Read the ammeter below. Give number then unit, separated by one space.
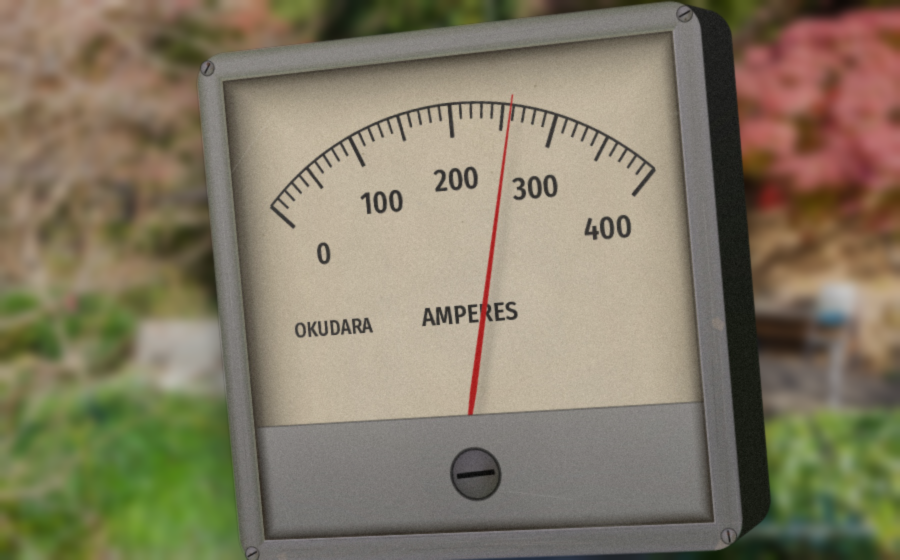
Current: 260 A
